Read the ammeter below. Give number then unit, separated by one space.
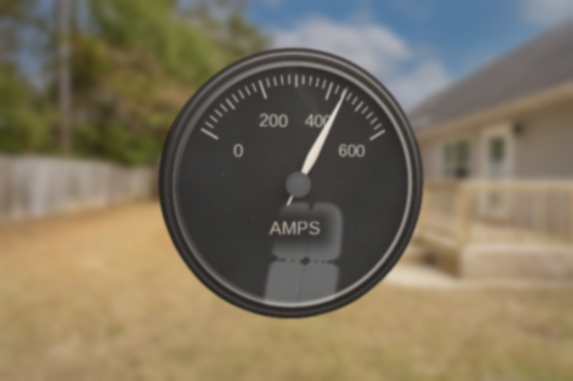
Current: 440 A
